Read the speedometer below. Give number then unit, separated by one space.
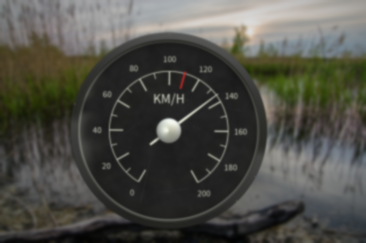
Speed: 135 km/h
